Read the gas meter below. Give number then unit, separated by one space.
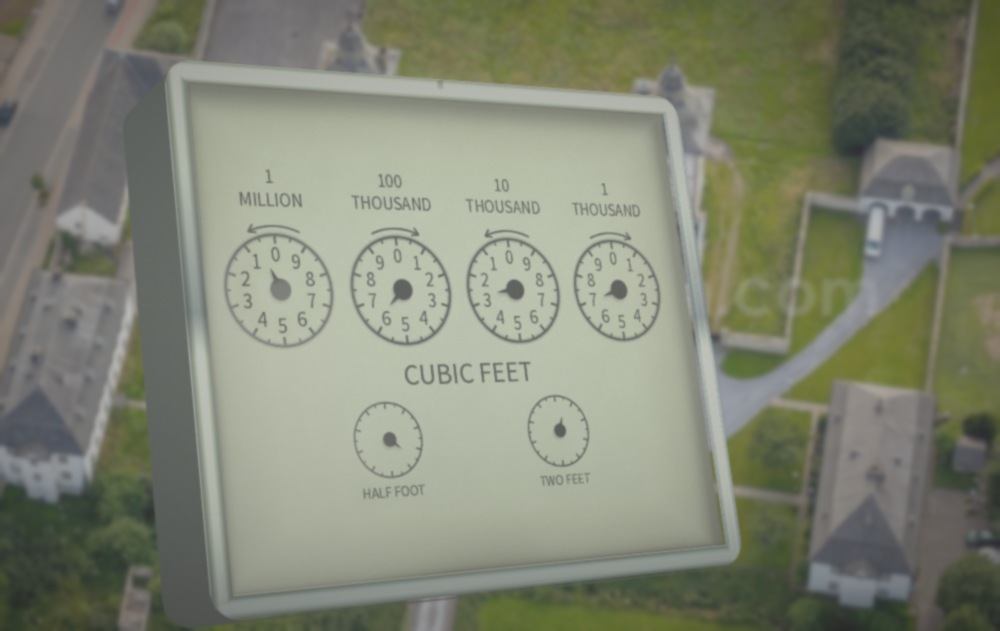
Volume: 62700 ft³
